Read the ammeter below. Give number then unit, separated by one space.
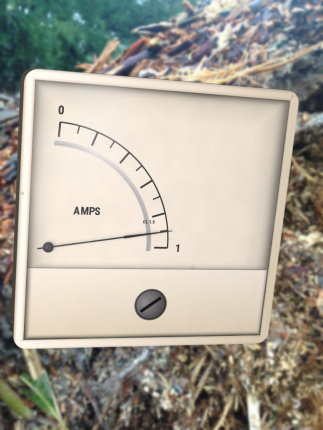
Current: 0.9 A
